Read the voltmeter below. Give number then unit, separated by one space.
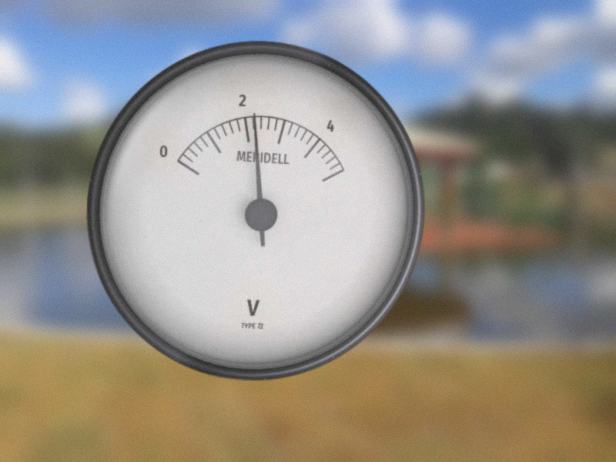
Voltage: 2.2 V
